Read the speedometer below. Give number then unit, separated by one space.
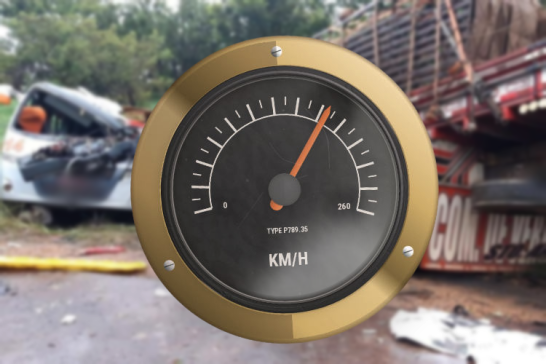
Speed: 165 km/h
